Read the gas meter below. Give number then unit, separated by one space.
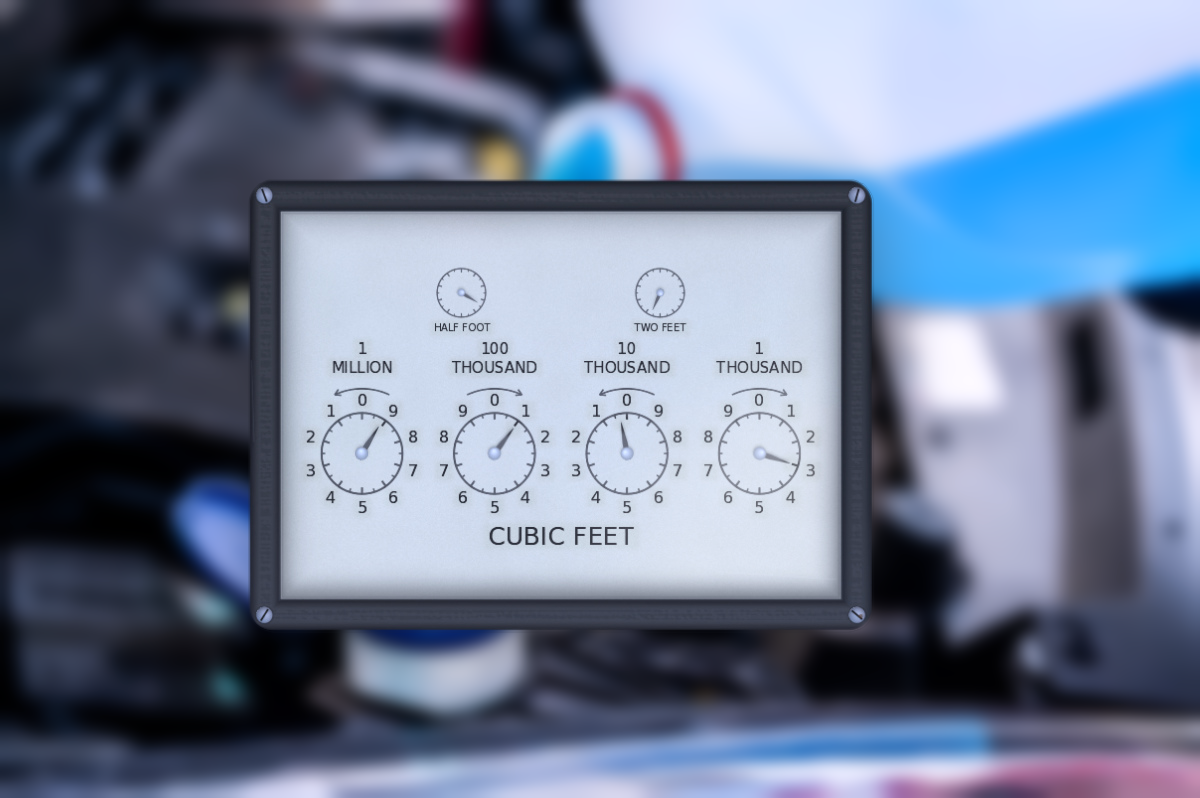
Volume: 910300 ft³
